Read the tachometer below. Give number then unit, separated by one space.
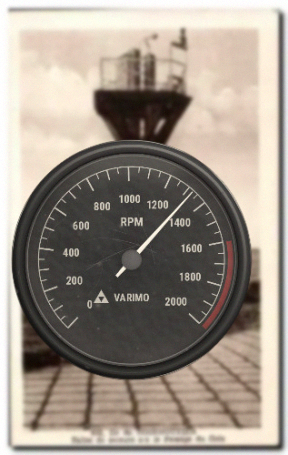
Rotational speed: 1325 rpm
